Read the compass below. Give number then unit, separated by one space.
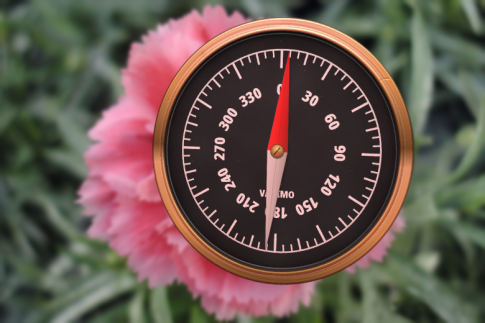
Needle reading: 5 °
